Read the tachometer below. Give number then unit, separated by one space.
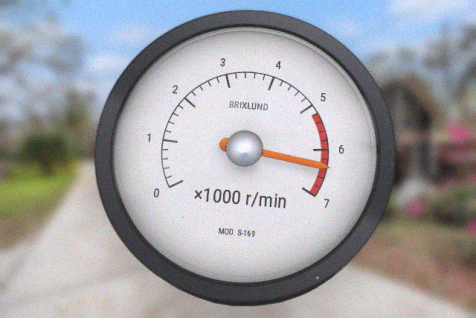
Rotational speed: 6400 rpm
